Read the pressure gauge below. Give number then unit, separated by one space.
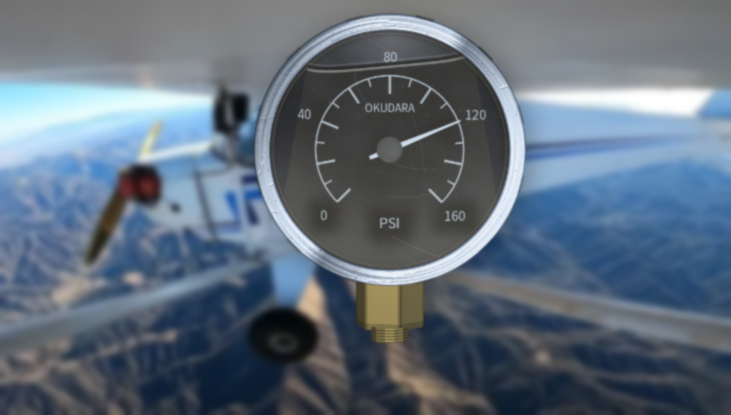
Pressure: 120 psi
